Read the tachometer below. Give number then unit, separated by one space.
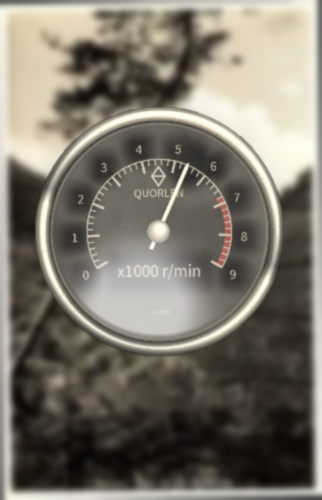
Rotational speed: 5400 rpm
